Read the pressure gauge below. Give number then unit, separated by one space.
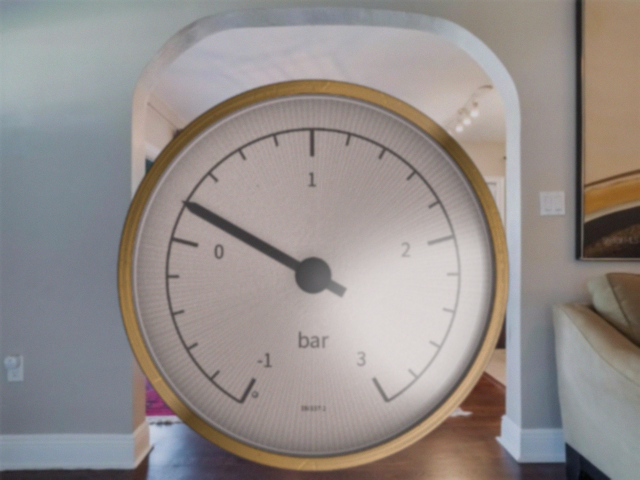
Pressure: 0.2 bar
